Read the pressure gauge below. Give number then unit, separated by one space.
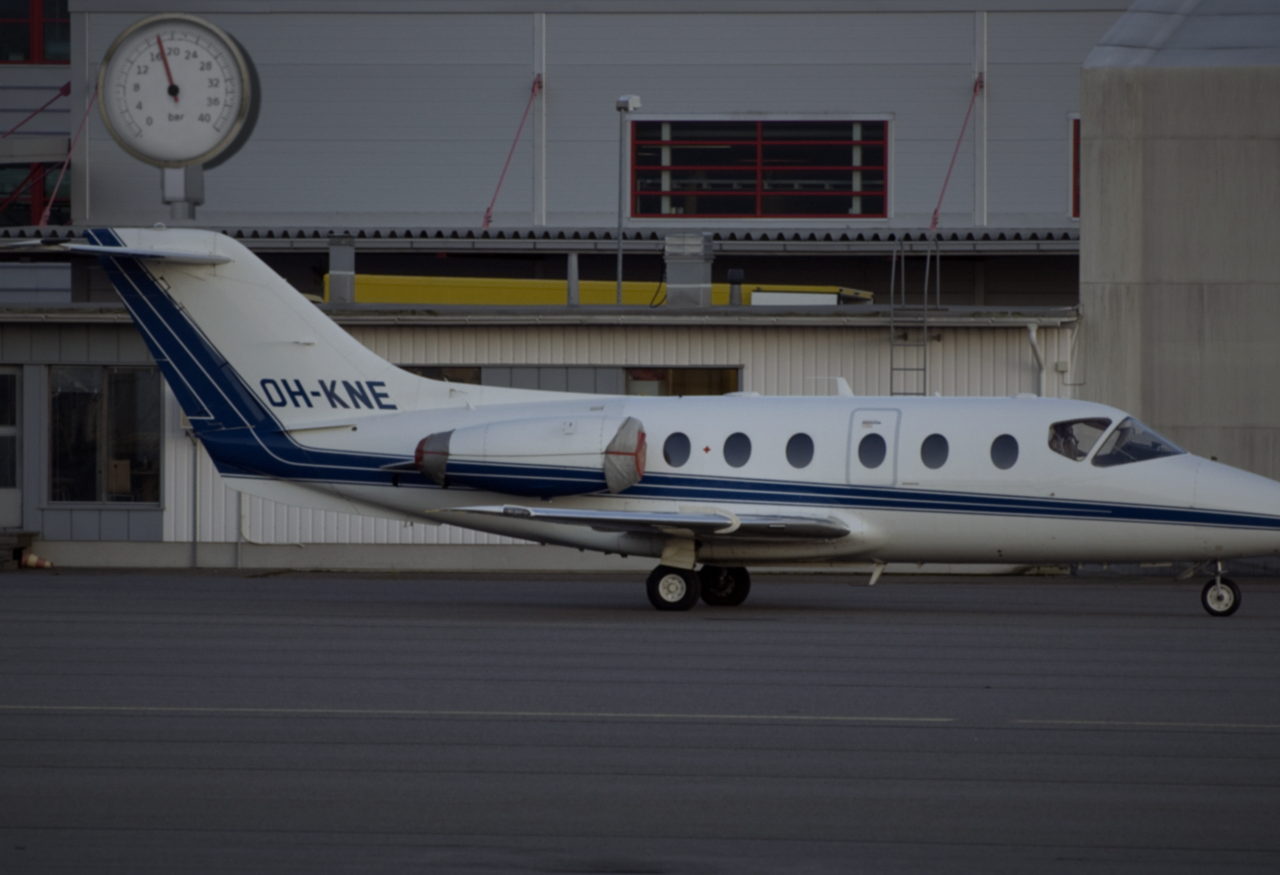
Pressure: 18 bar
